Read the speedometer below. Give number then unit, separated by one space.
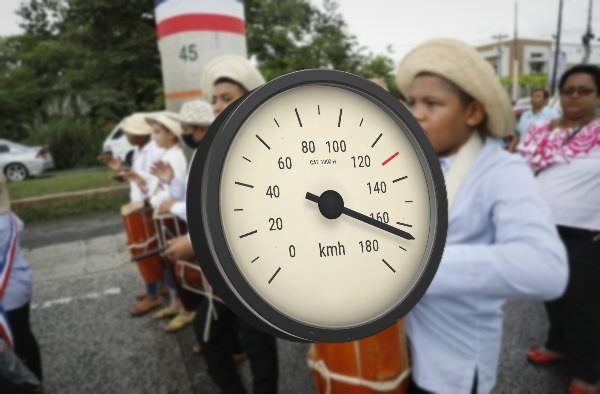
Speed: 165 km/h
